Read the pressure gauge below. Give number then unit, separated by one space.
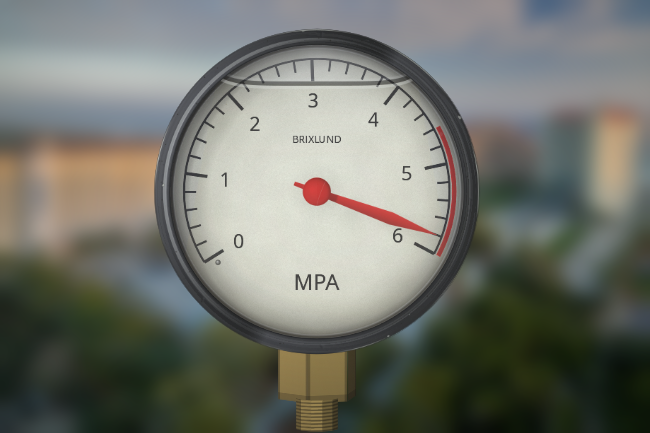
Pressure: 5.8 MPa
